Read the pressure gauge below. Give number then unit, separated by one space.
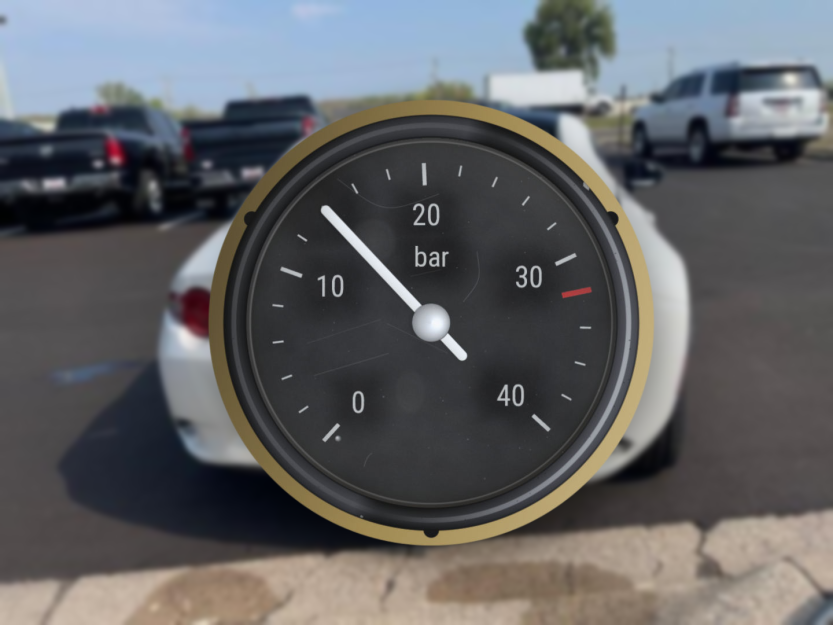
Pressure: 14 bar
